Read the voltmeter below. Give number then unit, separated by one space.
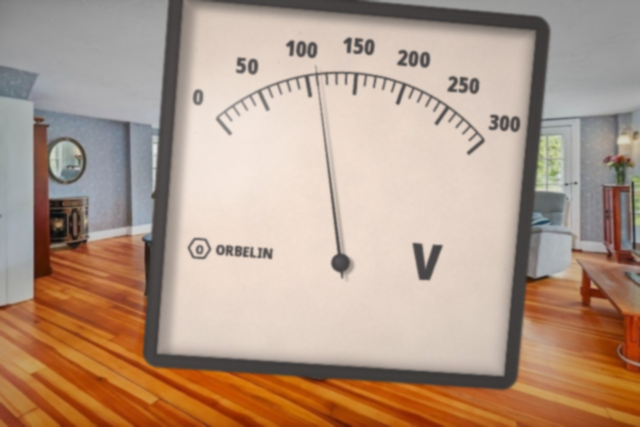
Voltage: 110 V
